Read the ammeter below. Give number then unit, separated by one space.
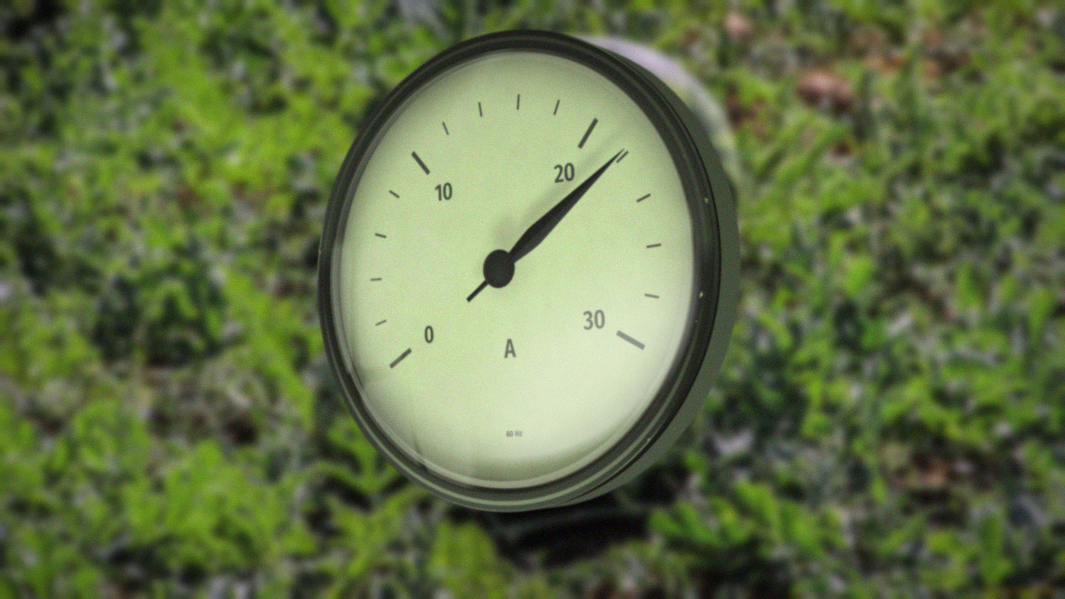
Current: 22 A
